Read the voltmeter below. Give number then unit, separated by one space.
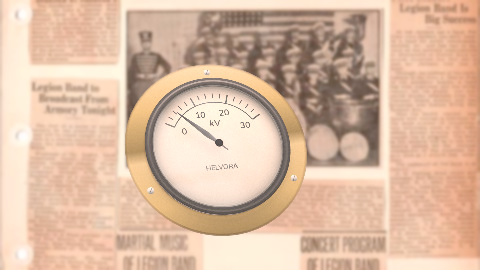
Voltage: 4 kV
